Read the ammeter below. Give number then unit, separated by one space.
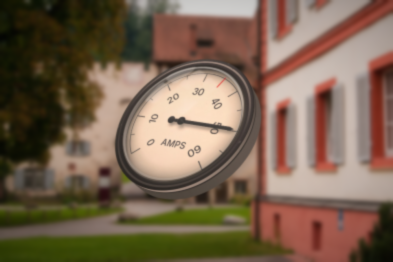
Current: 50 A
